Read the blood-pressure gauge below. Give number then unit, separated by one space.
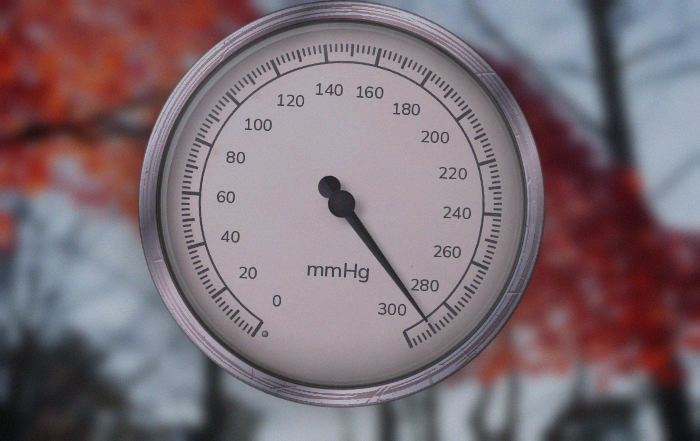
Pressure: 290 mmHg
